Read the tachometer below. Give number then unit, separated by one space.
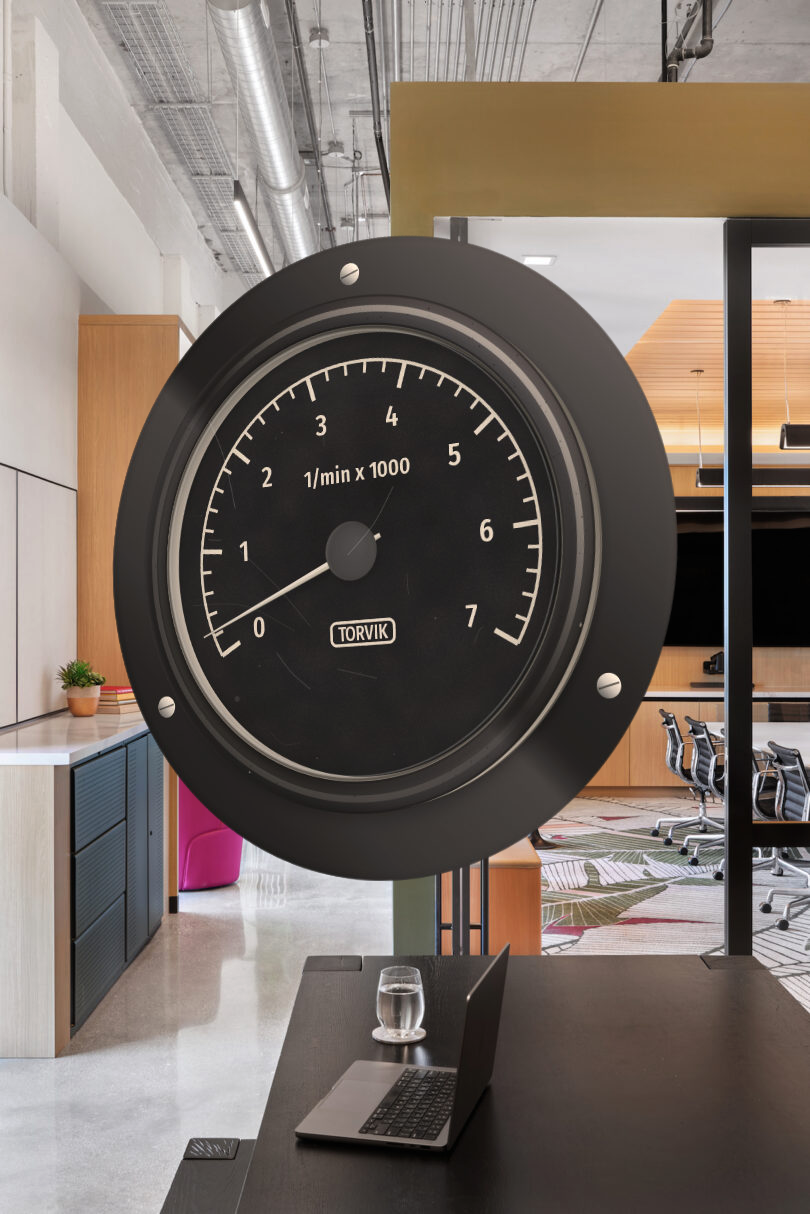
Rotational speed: 200 rpm
